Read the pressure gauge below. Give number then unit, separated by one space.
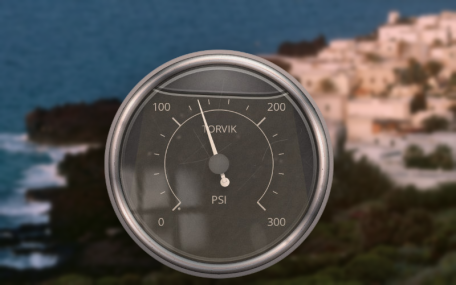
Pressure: 130 psi
